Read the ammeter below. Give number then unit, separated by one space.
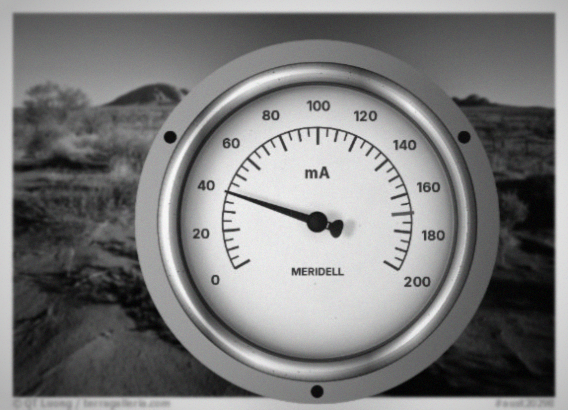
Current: 40 mA
